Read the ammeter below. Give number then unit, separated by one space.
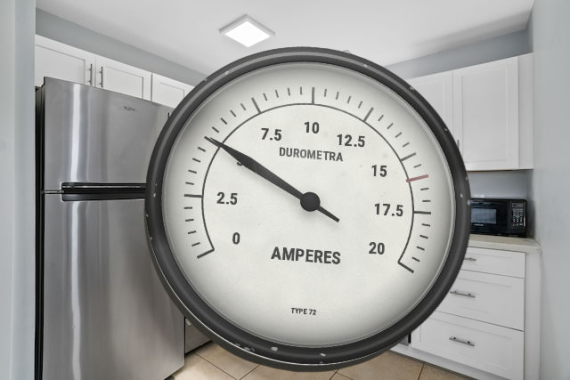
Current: 5 A
